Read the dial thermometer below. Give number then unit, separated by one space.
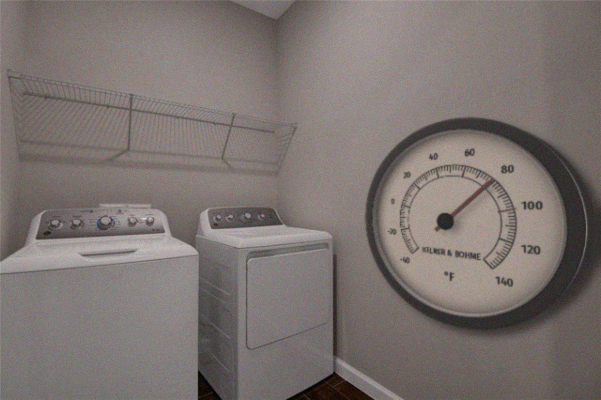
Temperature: 80 °F
